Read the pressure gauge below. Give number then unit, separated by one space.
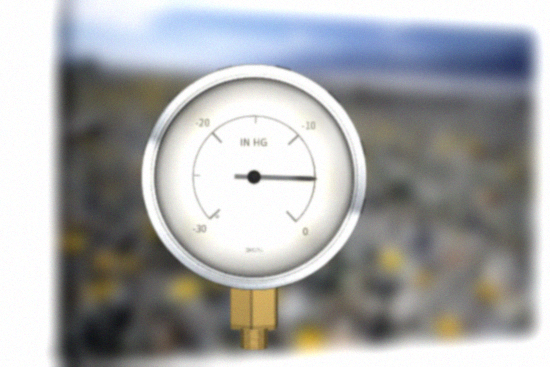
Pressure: -5 inHg
